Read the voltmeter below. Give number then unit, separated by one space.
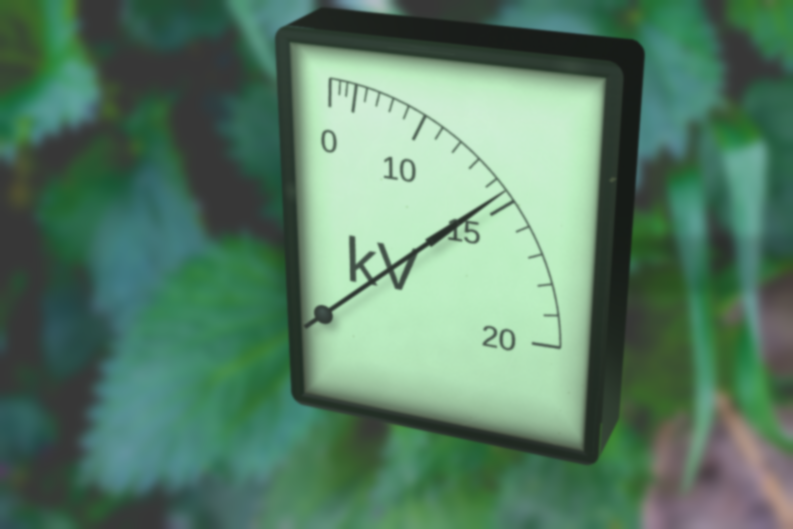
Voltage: 14.5 kV
